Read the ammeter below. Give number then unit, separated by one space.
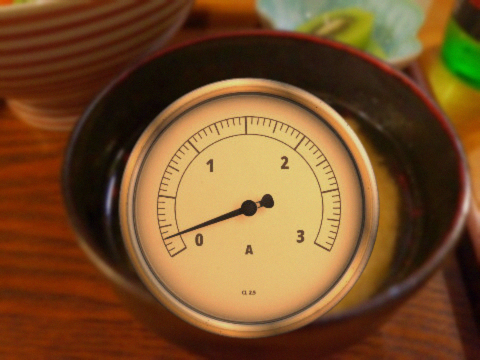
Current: 0.15 A
